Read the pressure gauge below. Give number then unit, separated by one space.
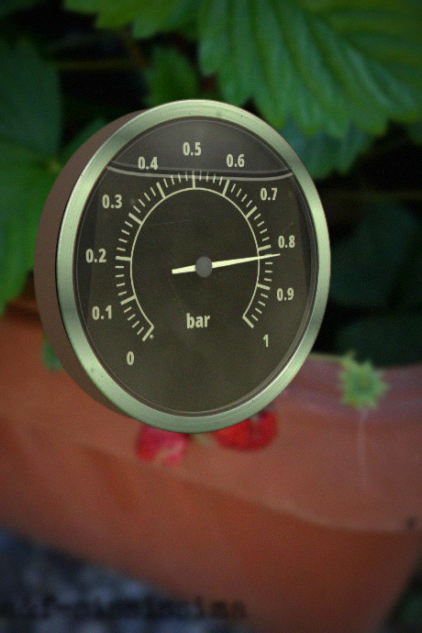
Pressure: 0.82 bar
